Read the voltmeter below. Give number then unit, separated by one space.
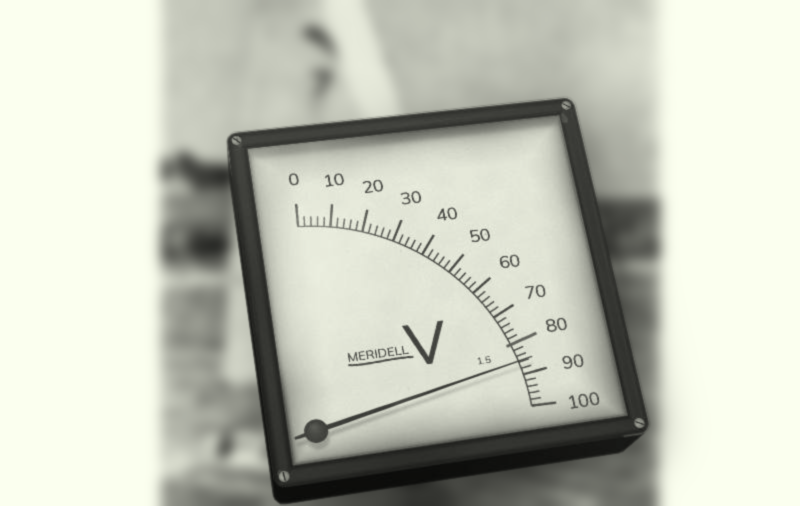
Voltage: 86 V
